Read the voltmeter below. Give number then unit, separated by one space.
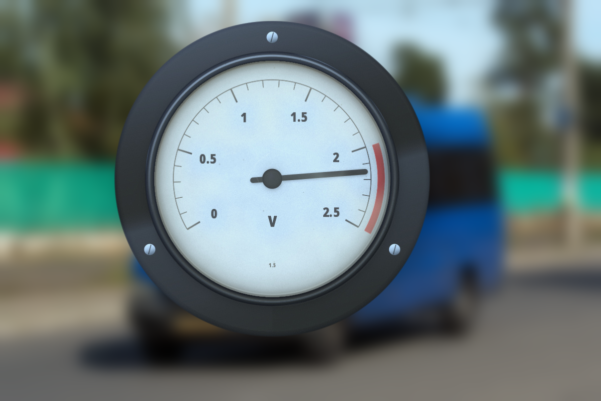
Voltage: 2.15 V
